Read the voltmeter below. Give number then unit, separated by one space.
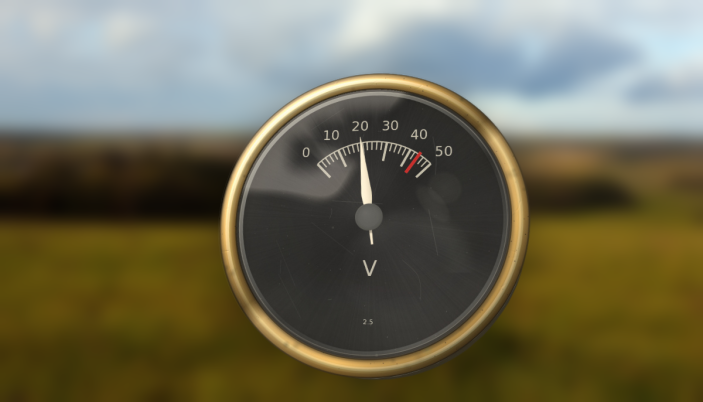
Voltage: 20 V
